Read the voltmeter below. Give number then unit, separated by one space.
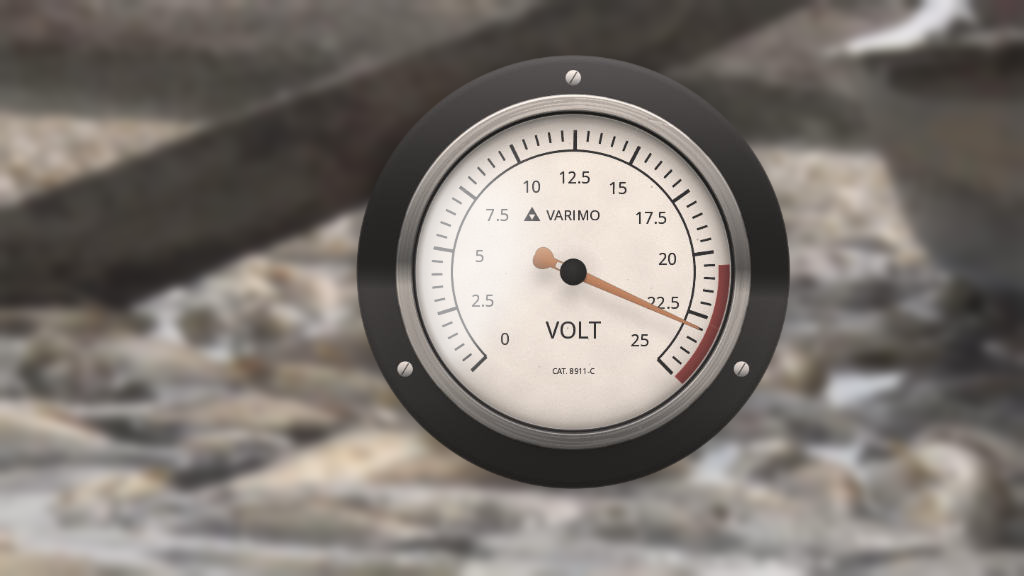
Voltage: 23 V
